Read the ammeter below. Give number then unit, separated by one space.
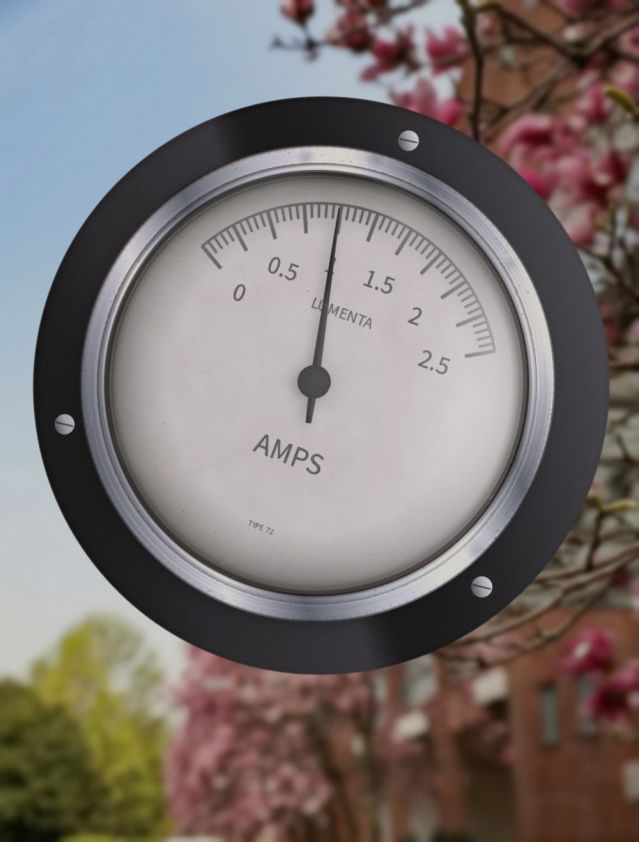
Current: 1 A
